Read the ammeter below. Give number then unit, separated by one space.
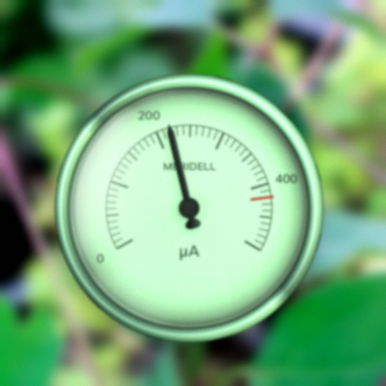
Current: 220 µA
